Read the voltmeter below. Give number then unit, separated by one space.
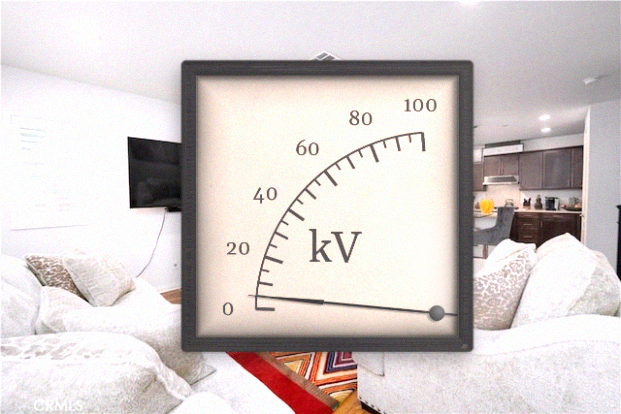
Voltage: 5 kV
